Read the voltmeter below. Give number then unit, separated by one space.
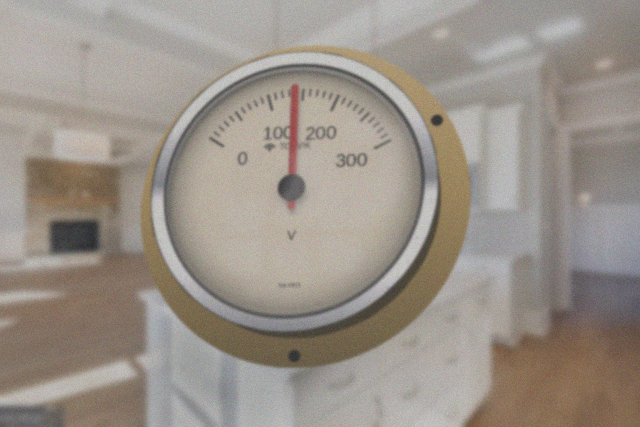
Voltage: 140 V
